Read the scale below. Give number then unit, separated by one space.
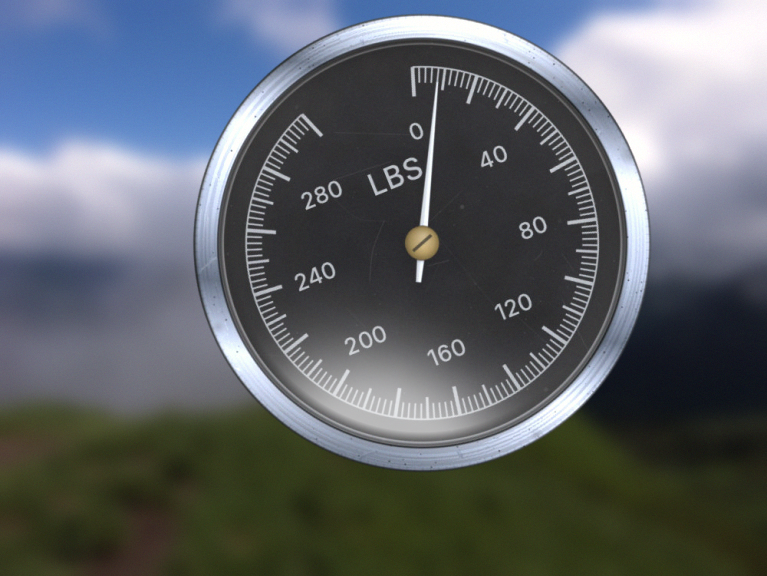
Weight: 8 lb
